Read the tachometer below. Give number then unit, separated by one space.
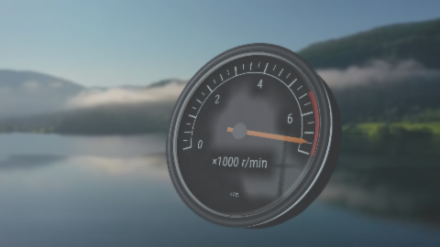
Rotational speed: 6750 rpm
